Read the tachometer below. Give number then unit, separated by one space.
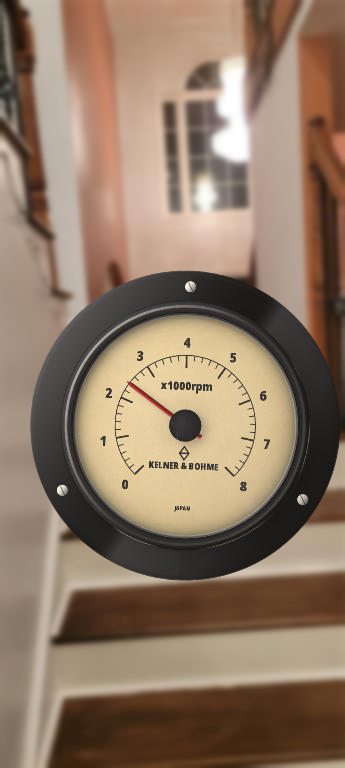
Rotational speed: 2400 rpm
